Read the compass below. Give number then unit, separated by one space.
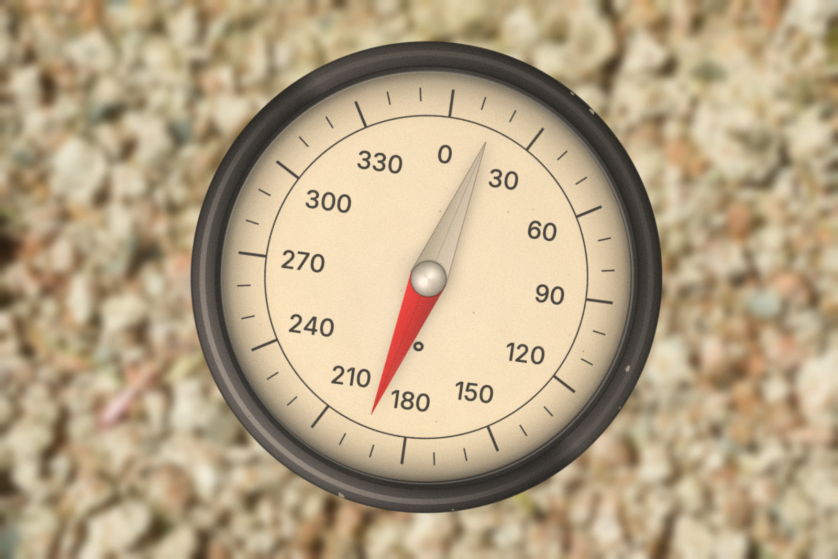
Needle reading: 195 °
